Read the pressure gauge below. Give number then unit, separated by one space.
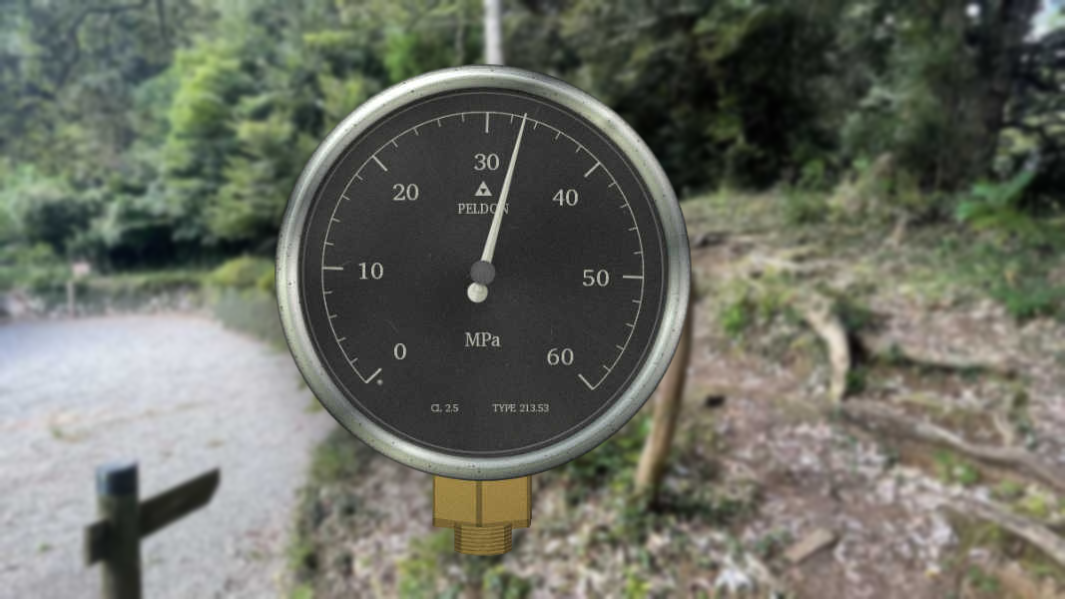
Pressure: 33 MPa
